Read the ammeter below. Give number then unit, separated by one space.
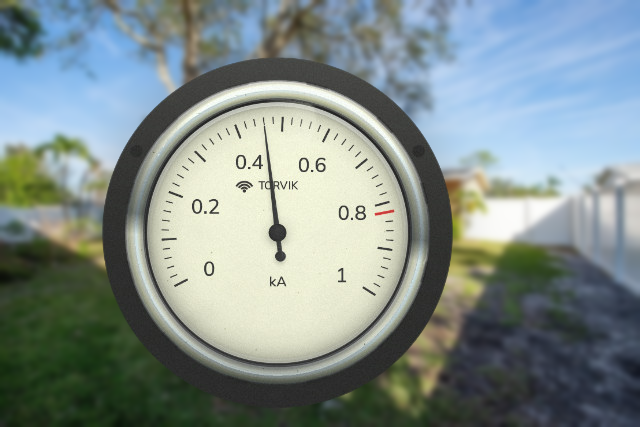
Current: 0.46 kA
